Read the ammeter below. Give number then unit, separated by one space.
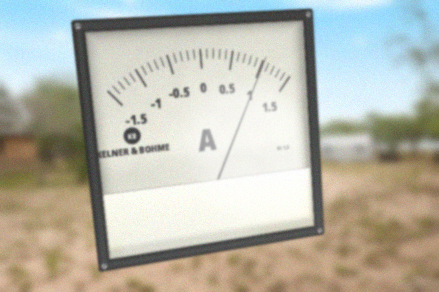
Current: 1 A
